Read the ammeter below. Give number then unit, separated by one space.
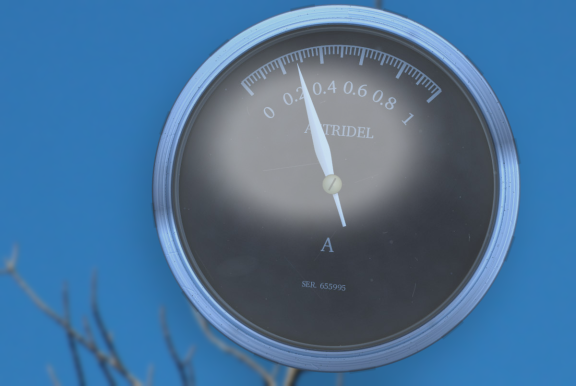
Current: 0.28 A
